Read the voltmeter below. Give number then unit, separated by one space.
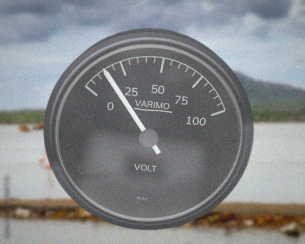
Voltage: 15 V
